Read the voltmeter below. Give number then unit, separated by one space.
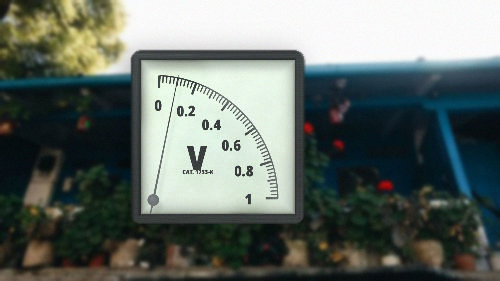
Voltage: 0.1 V
